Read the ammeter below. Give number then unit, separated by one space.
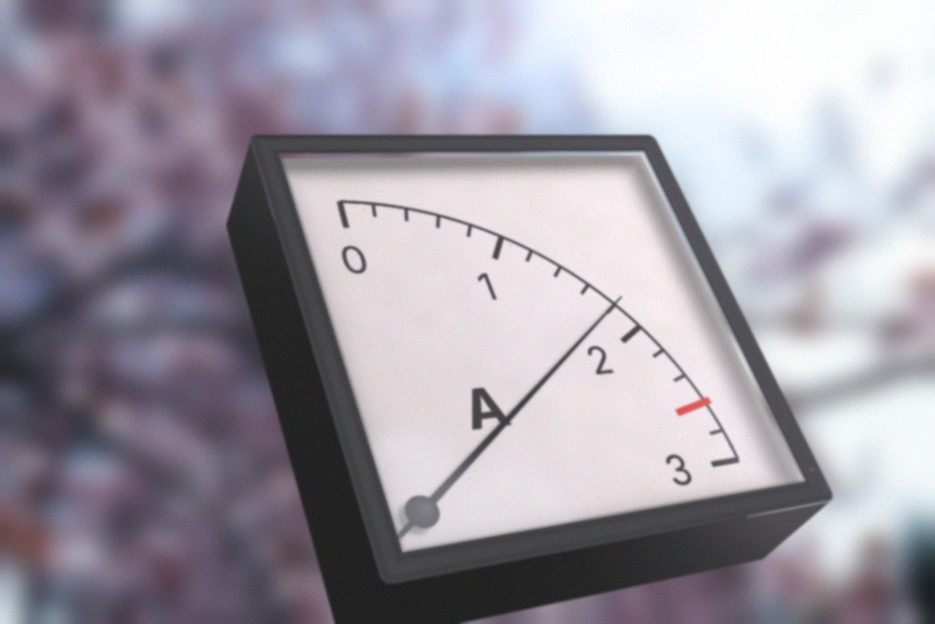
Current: 1.8 A
